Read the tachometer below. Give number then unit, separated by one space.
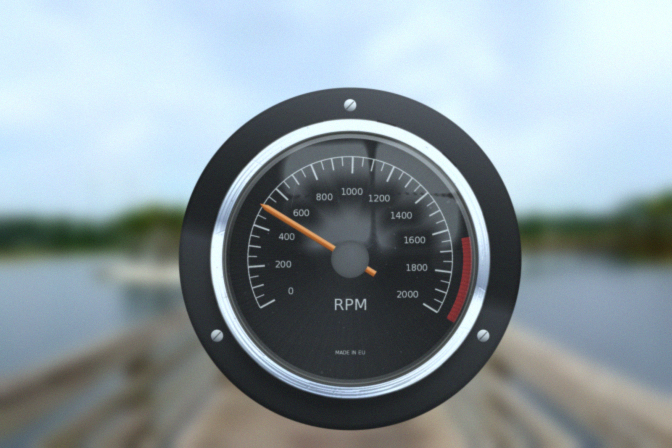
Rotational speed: 500 rpm
